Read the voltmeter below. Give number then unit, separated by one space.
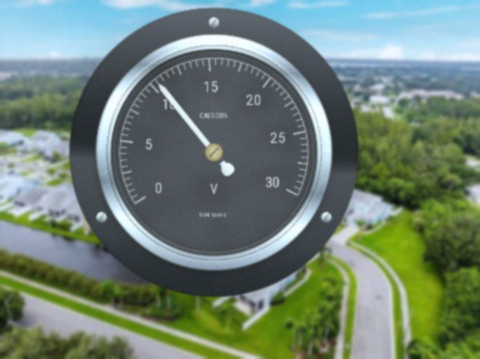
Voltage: 10.5 V
